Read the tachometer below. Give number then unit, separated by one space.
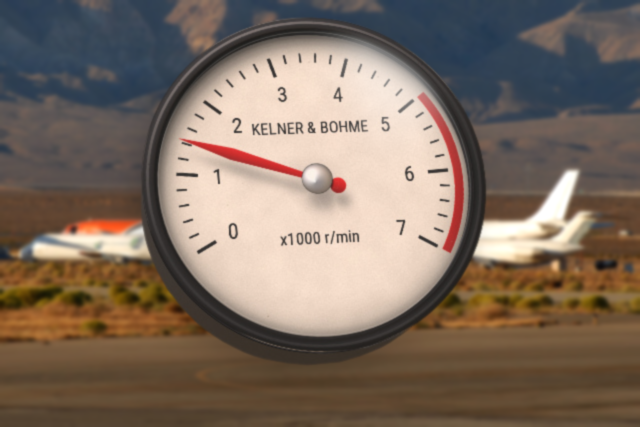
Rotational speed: 1400 rpm
